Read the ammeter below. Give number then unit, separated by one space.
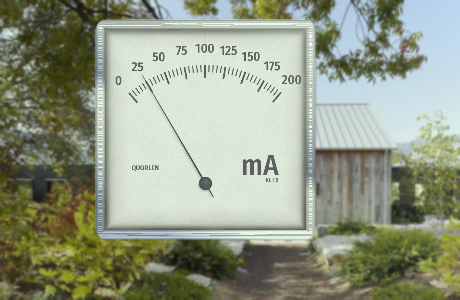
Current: 25 mA
